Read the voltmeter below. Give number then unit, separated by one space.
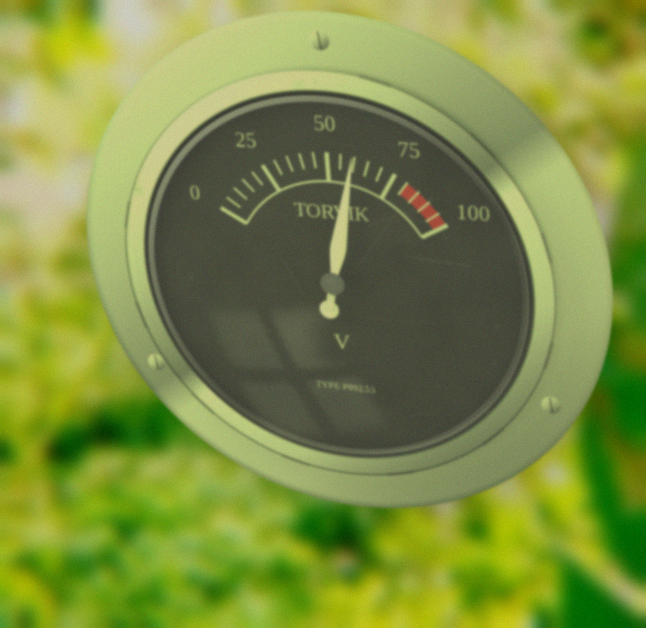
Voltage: 60 V
